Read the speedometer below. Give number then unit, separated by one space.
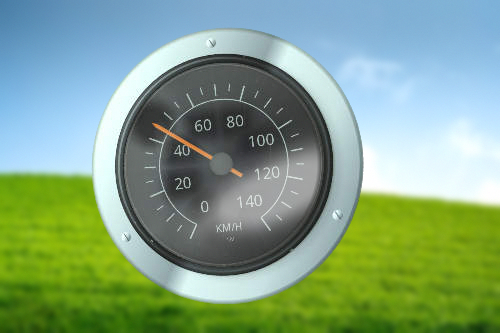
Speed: 45 km/h
